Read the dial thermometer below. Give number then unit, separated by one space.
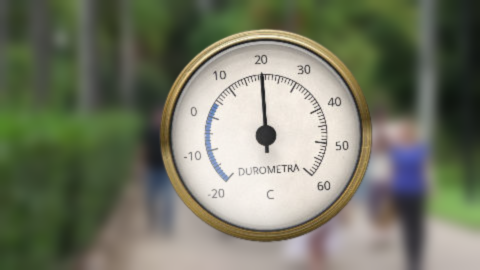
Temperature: 20 °C
